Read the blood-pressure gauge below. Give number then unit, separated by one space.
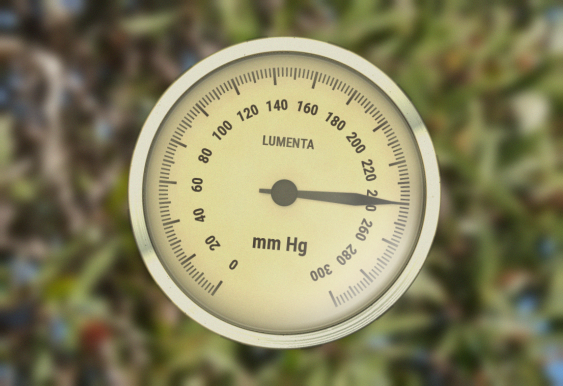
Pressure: 240 mmHg
